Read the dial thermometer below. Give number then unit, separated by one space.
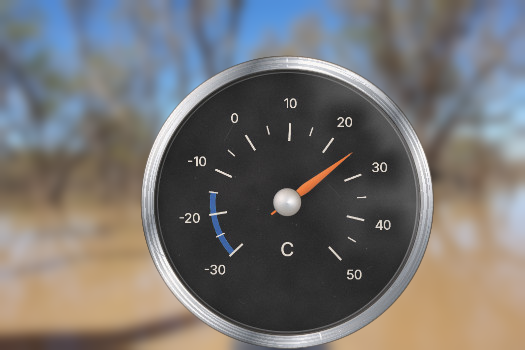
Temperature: 25 °C
